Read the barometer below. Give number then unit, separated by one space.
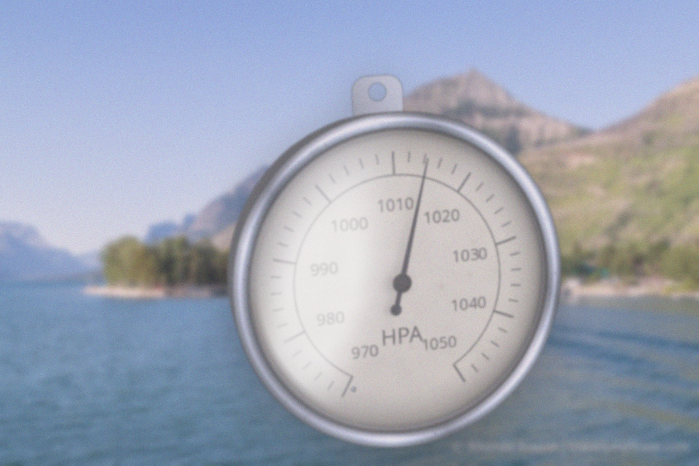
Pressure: 1014 hPa
